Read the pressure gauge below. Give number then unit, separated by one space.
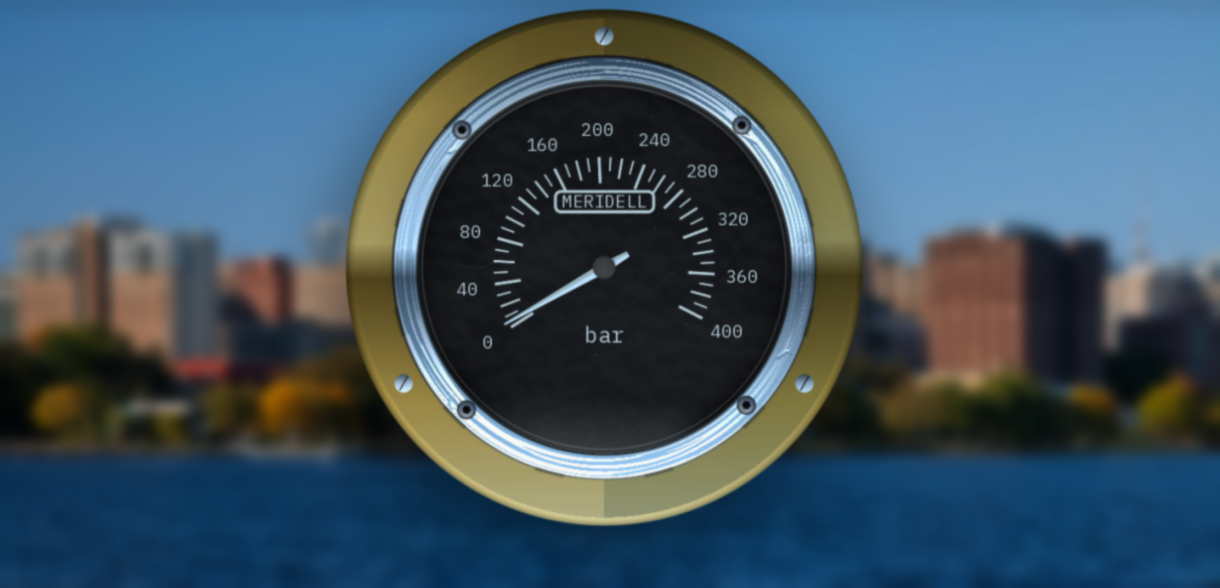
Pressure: 5 bar
